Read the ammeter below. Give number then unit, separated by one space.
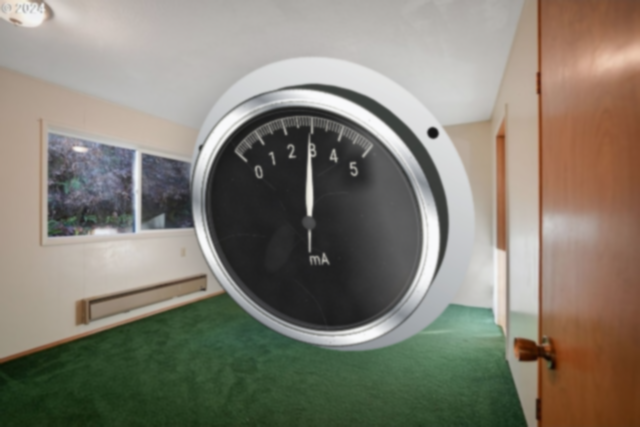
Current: 3 mA
